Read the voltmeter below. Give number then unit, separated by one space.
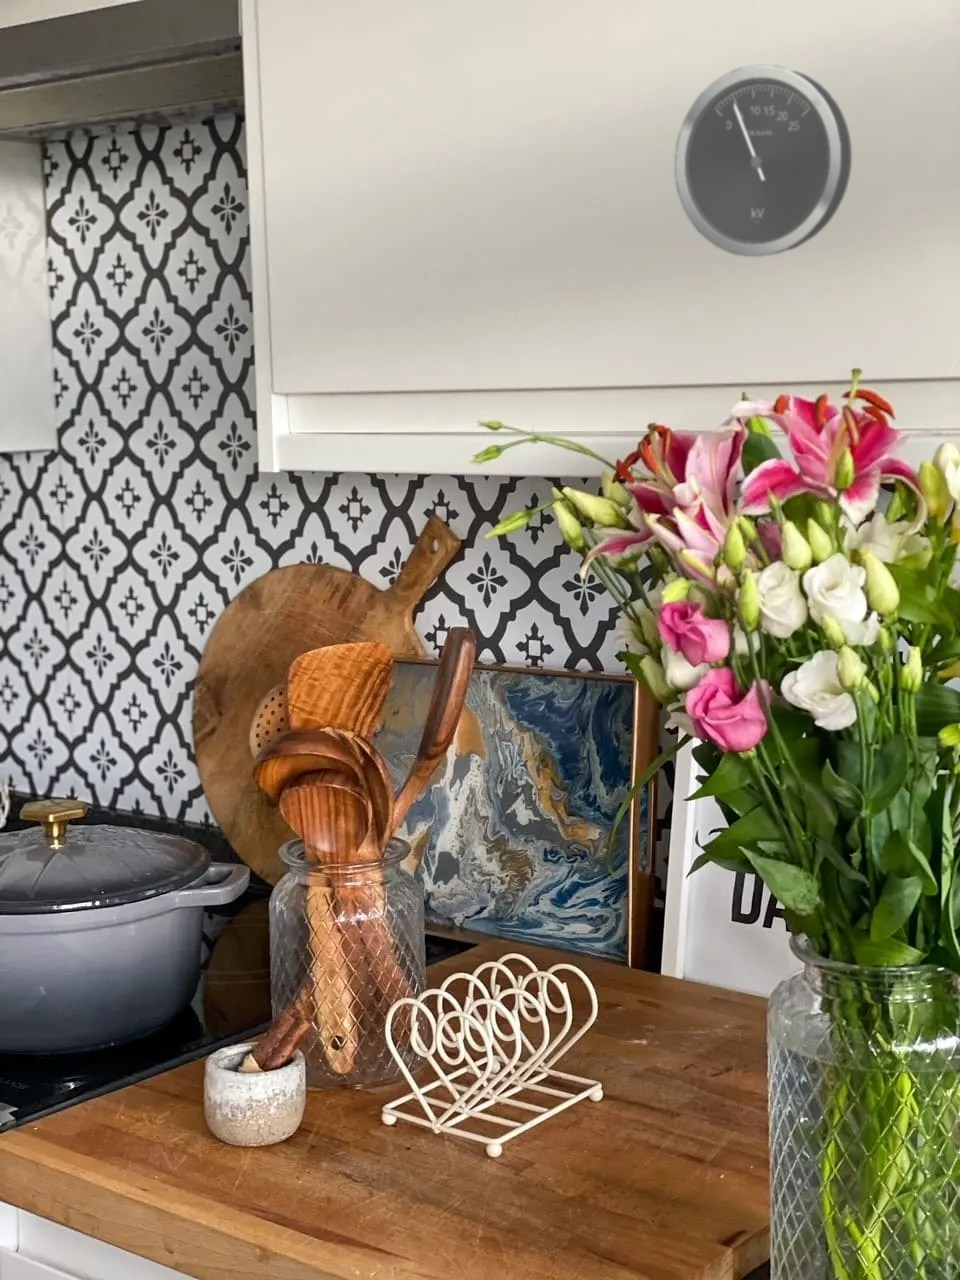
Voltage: 5 kV
